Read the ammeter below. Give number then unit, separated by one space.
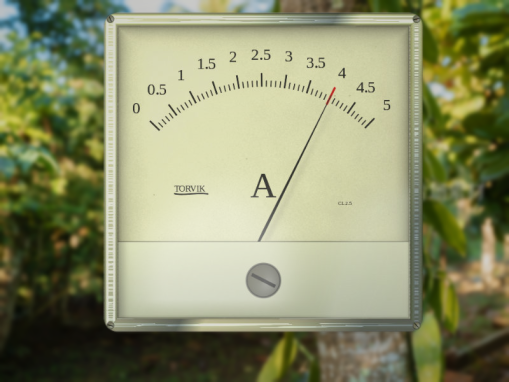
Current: 4 A
